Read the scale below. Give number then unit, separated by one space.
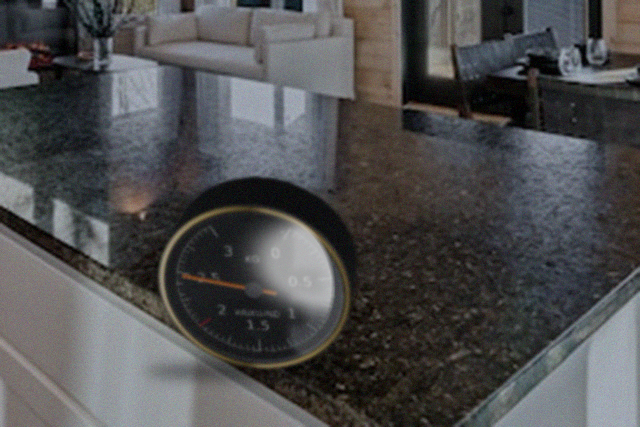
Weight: 2.5 kg
